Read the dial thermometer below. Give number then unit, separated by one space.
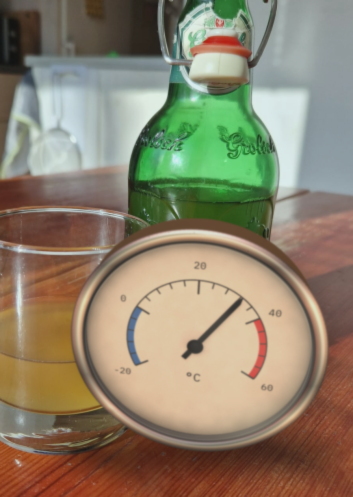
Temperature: 32 °C
